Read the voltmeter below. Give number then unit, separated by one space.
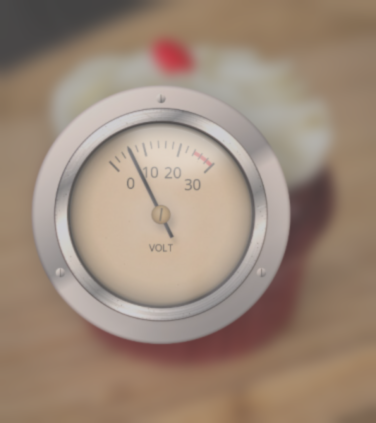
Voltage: 6 V
